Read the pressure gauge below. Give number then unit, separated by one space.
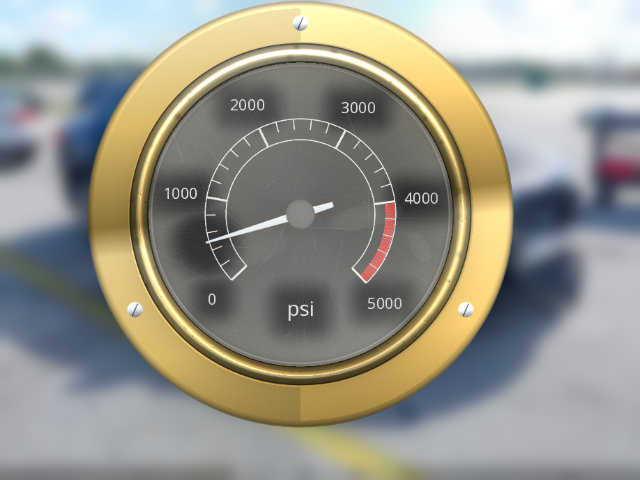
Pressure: 500 psi
